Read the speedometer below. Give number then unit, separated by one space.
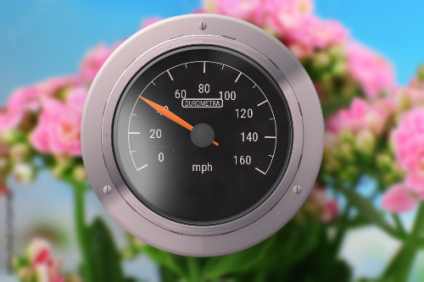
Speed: 40 mph
